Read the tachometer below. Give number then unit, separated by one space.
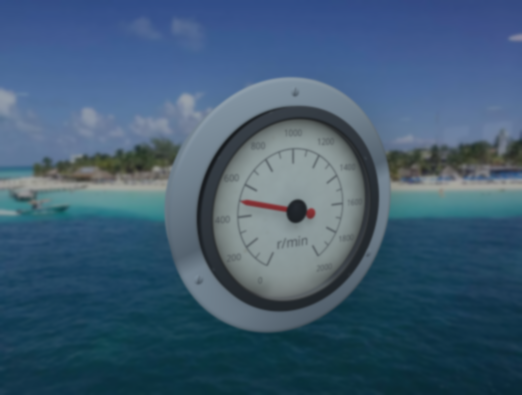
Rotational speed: 500 rpm
